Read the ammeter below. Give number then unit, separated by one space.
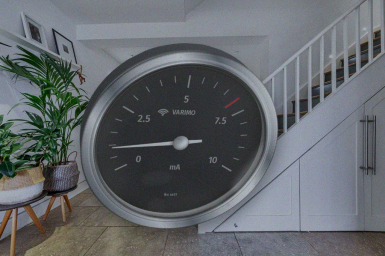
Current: 1 mA
